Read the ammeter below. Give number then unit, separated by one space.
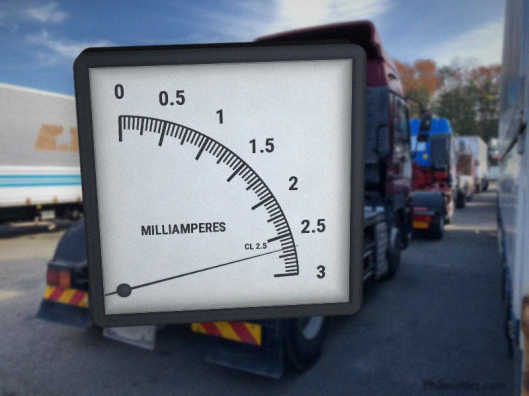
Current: 2.65 mA
